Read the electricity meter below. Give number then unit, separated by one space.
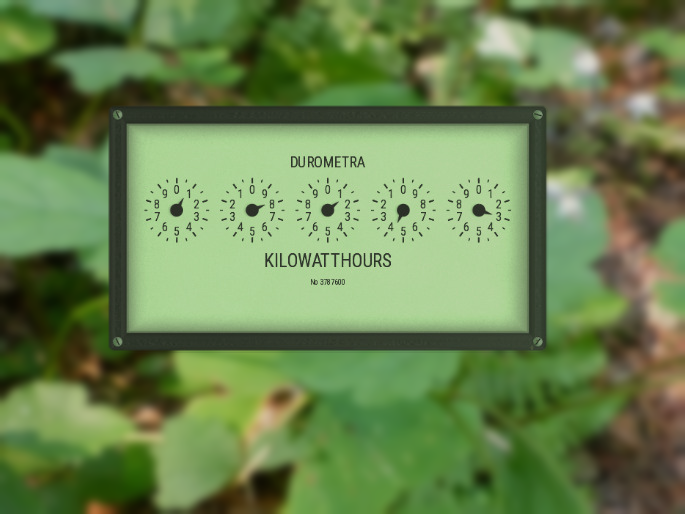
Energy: 8143 kWh
